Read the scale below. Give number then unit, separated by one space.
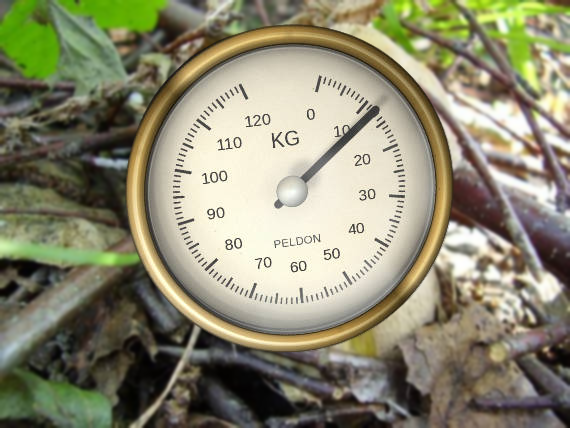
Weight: 12 kg
